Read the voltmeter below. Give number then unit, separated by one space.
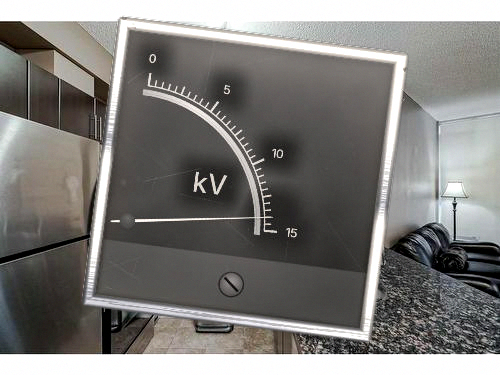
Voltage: 14 kV
